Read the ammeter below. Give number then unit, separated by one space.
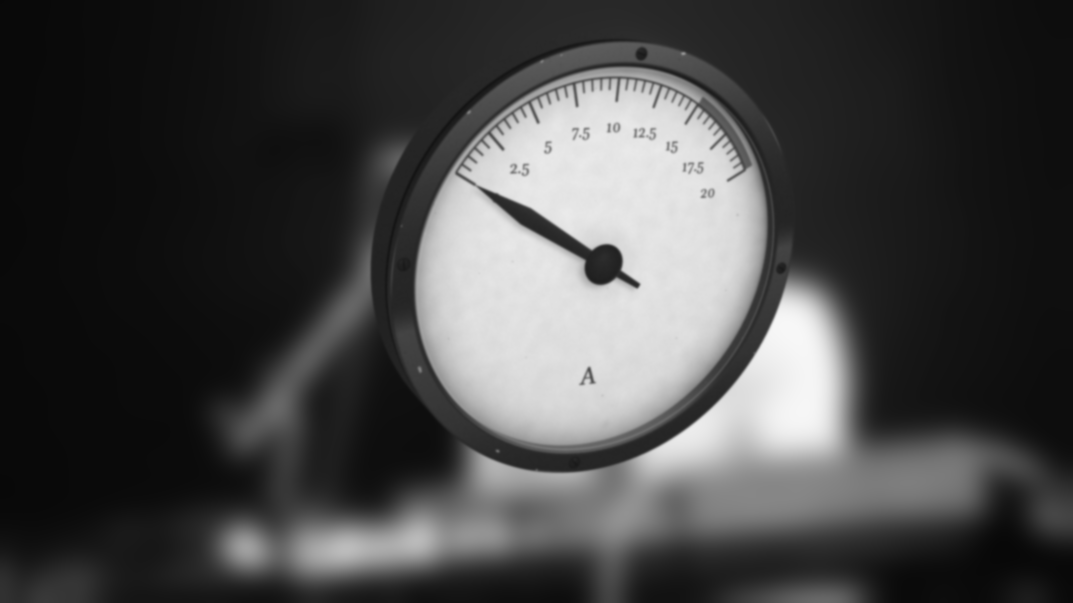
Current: 0 A
